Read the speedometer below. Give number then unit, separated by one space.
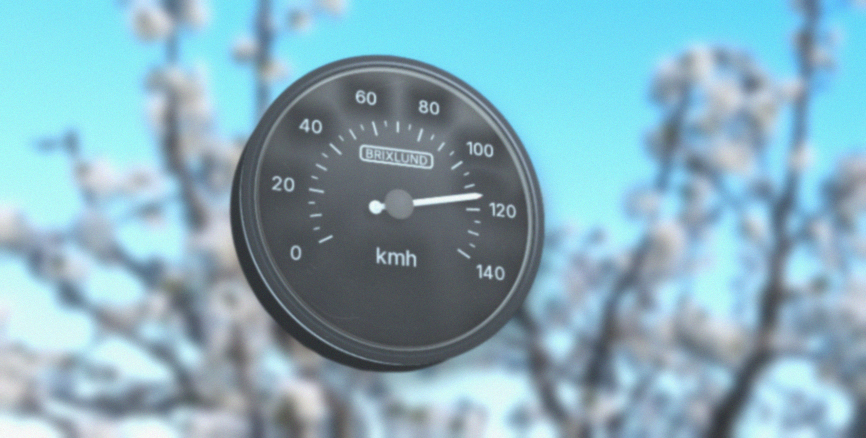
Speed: 115 km/h
